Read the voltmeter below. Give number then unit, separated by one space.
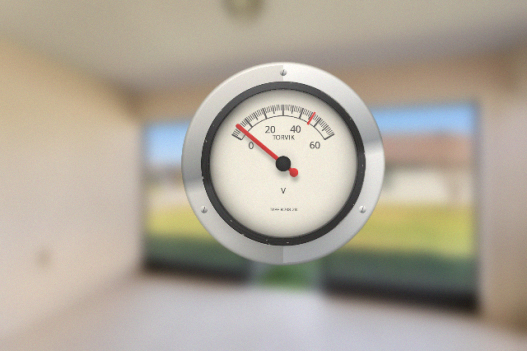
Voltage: 5 V
